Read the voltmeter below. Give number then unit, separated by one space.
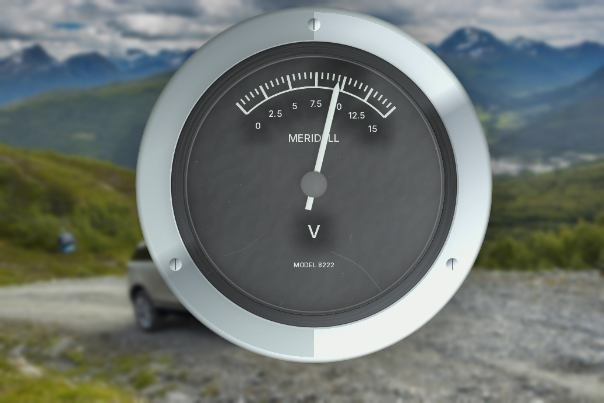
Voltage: 9.5 V
